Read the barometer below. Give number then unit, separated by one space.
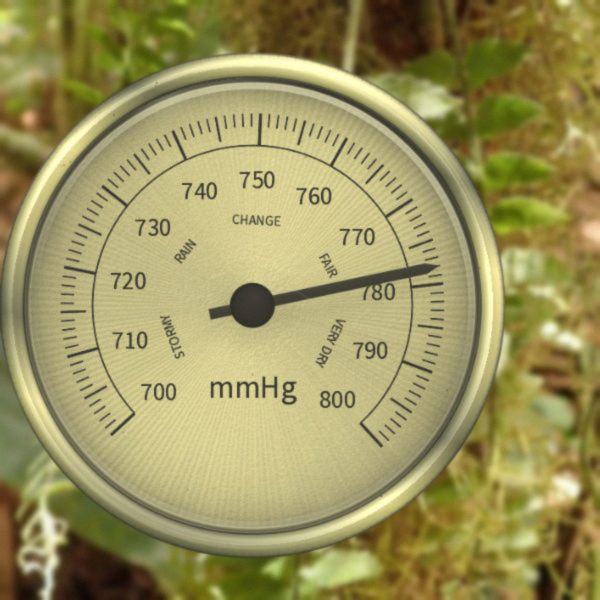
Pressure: 778 mmHg
